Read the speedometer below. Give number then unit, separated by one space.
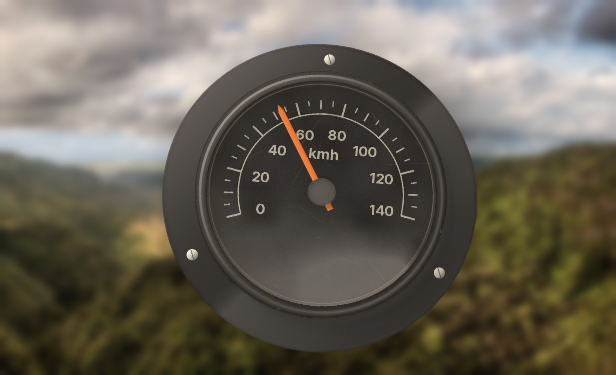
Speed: 52.5 km/h
